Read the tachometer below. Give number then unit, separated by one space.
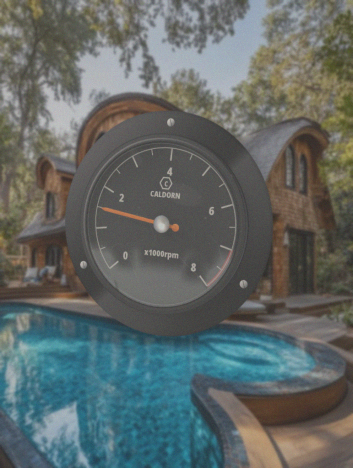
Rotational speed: 1500 rpm
